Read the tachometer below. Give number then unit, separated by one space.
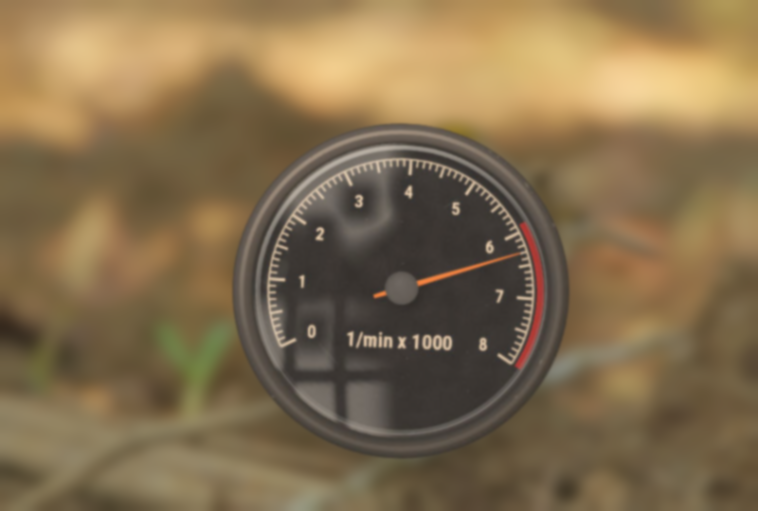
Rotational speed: 6300 rpm
